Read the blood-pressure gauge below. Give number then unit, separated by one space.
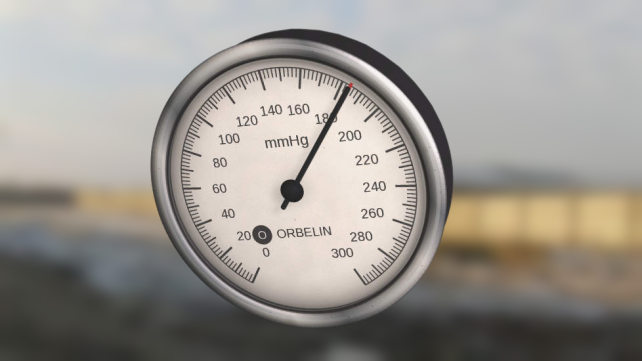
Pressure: 184 mmHg
